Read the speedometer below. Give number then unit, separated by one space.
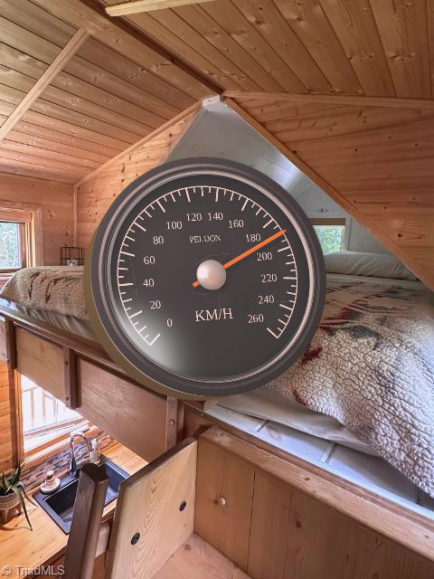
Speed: 190 km/h
